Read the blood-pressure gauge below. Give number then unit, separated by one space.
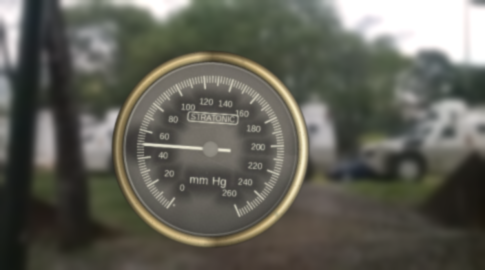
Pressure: 50 mmHg
